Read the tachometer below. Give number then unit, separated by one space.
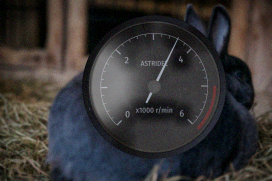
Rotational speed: 3600 rpm
